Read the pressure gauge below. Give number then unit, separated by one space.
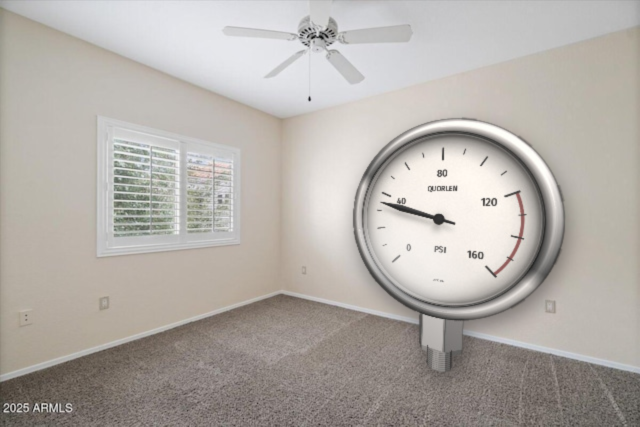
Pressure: 35 psi
